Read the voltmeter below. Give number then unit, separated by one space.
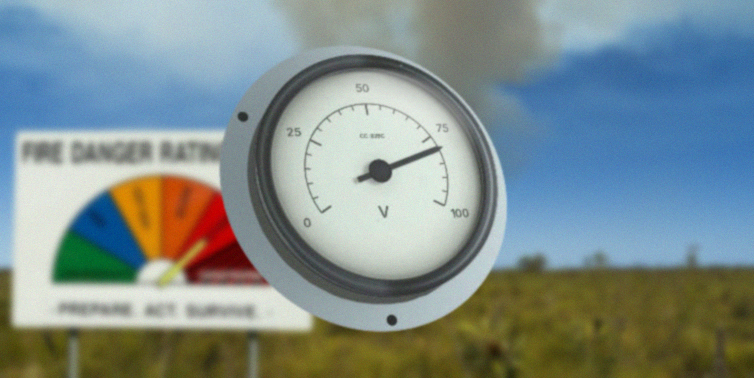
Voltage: 80 V
